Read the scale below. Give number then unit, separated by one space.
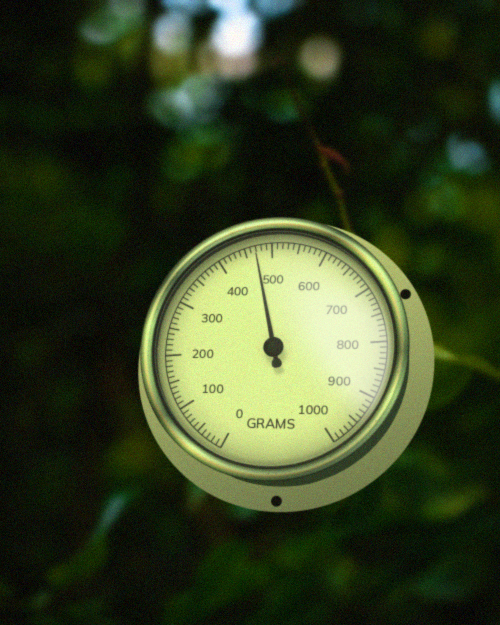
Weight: 470 g
